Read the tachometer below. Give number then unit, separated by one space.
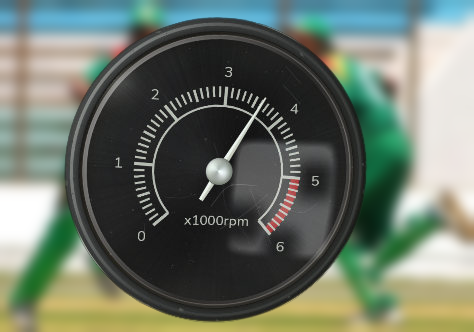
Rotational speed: 3600 rpm
